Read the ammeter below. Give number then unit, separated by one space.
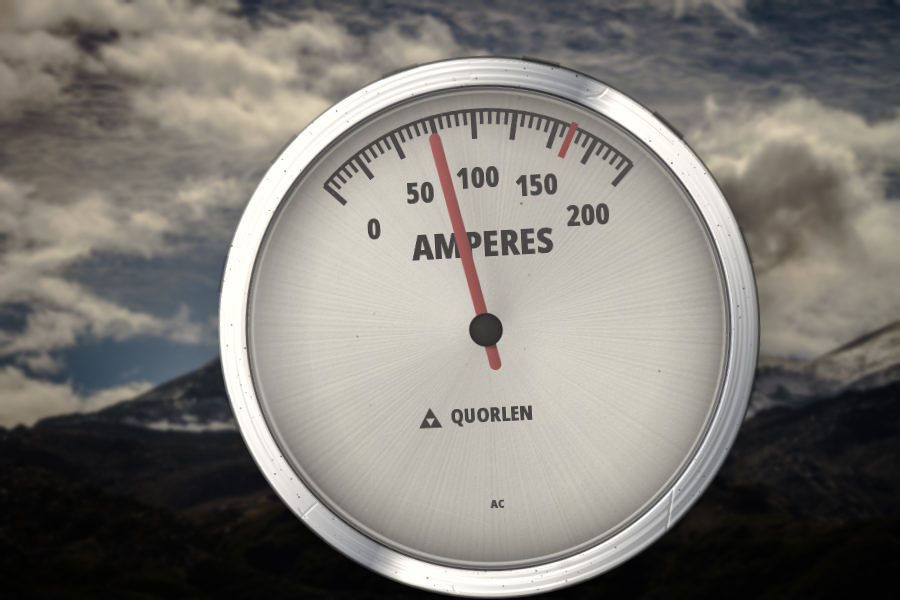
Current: 75 A
